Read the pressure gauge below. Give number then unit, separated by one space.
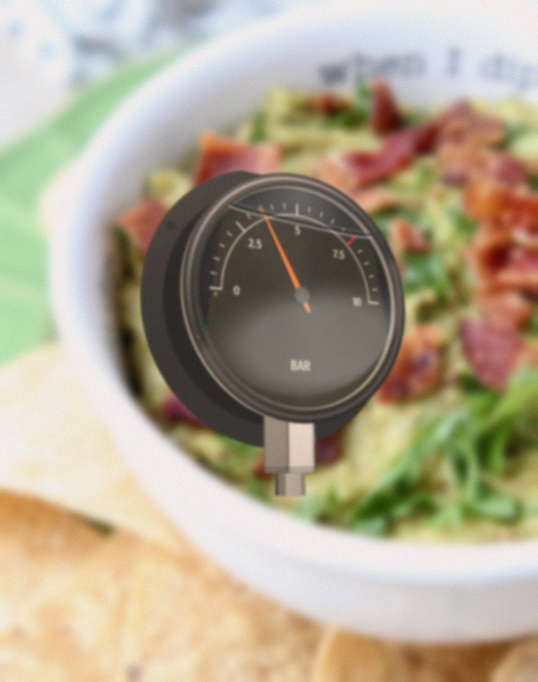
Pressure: 3.5 bar
